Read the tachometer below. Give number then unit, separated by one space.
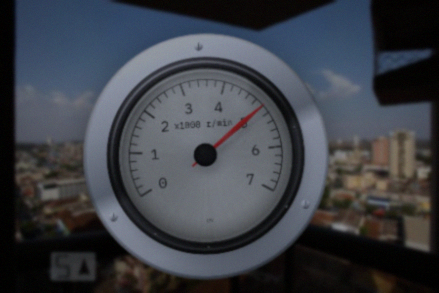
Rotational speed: 5000 rpm
